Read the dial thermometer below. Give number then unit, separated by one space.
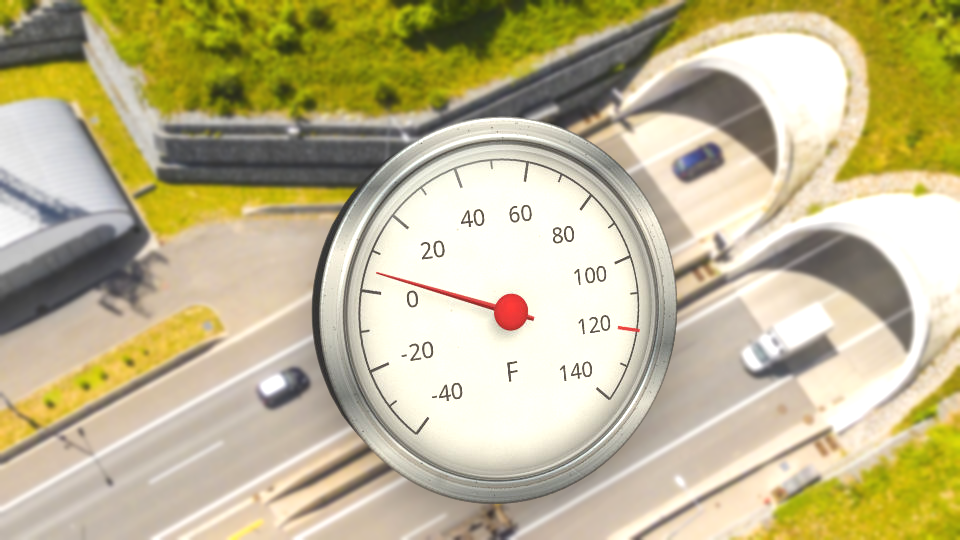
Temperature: 5 °F
